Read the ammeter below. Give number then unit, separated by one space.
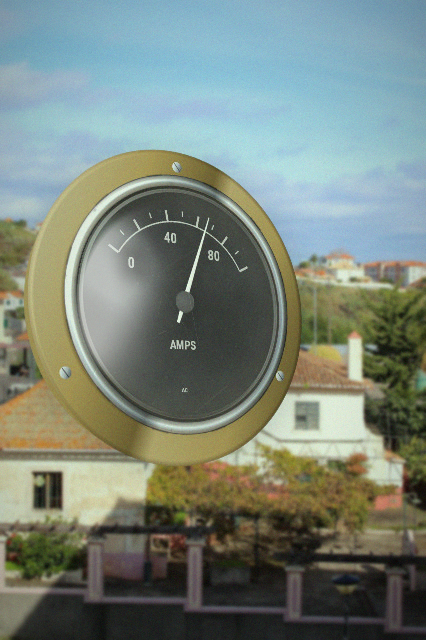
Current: 65 A
